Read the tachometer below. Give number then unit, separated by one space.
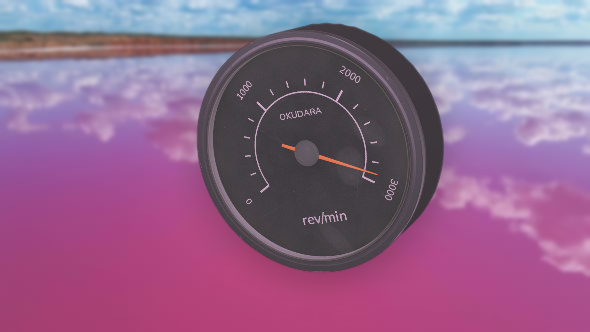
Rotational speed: 2900 rpm
